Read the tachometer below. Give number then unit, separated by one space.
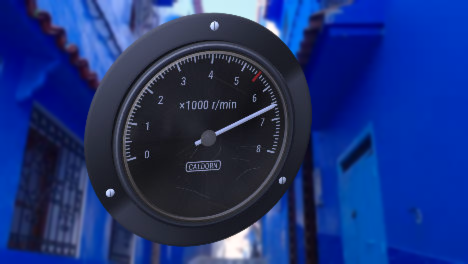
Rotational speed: 6500 rpm
